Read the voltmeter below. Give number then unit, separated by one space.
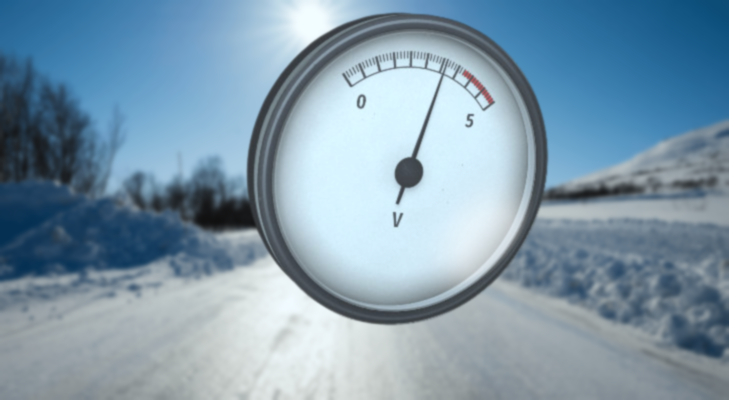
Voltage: 3 V
